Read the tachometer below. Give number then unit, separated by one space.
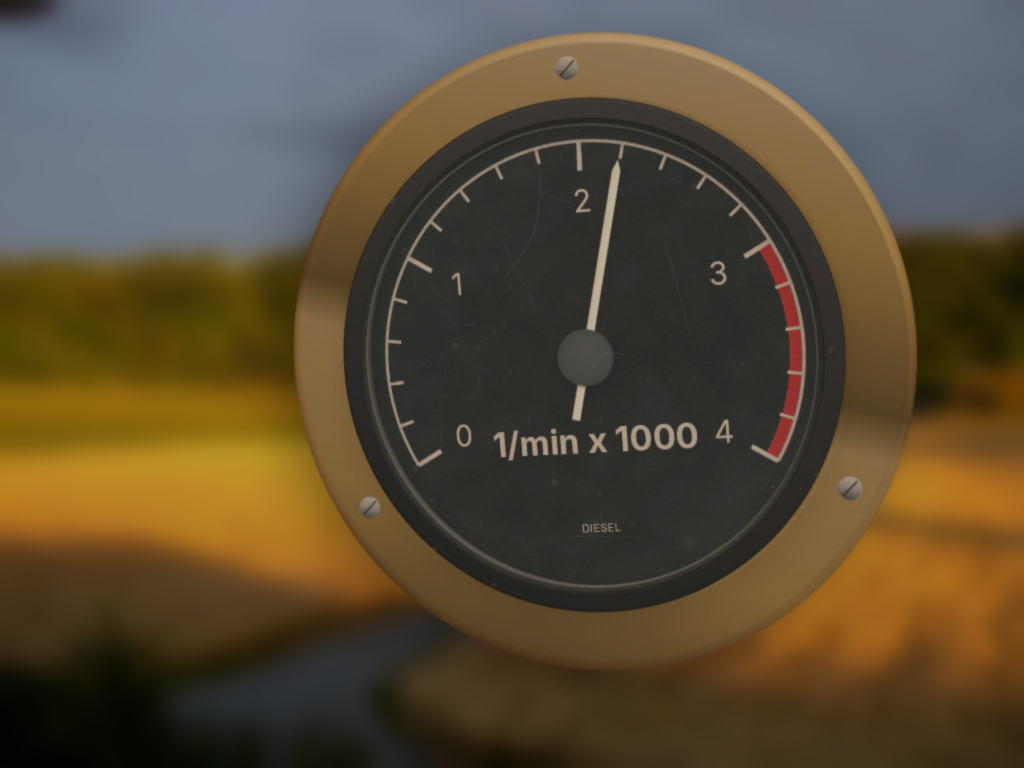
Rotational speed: 2200 rpm
